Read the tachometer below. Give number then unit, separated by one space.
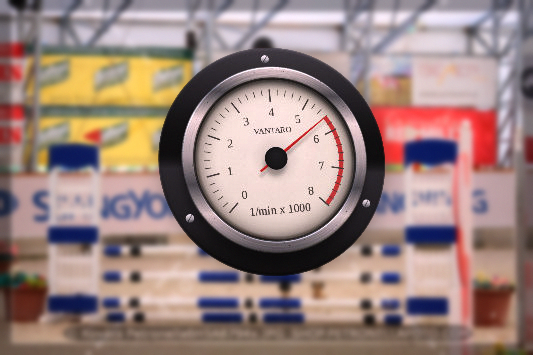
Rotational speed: 5600 rpm
